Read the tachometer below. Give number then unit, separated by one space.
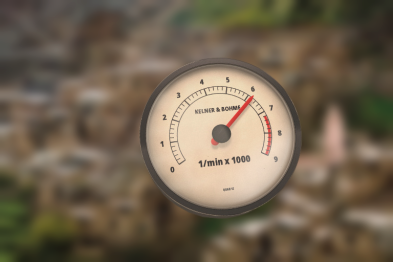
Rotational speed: 6200 rpm
